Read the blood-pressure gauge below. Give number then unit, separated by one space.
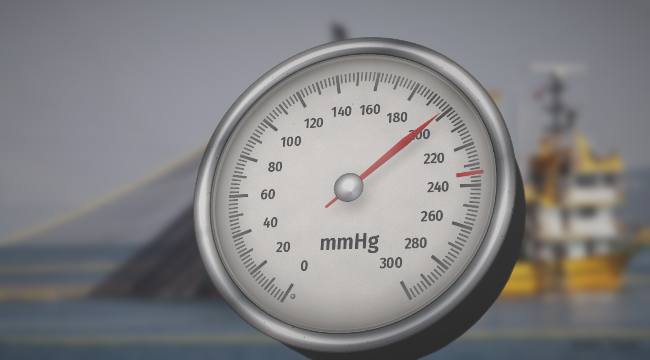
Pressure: 200 mmHg
